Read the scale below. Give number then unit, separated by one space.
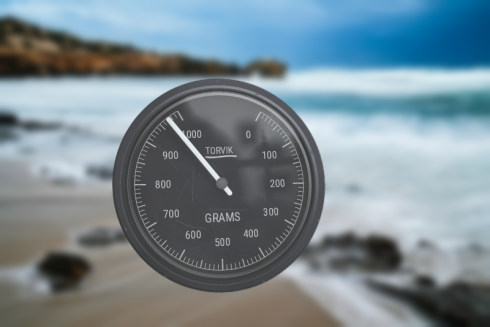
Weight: 970 g
